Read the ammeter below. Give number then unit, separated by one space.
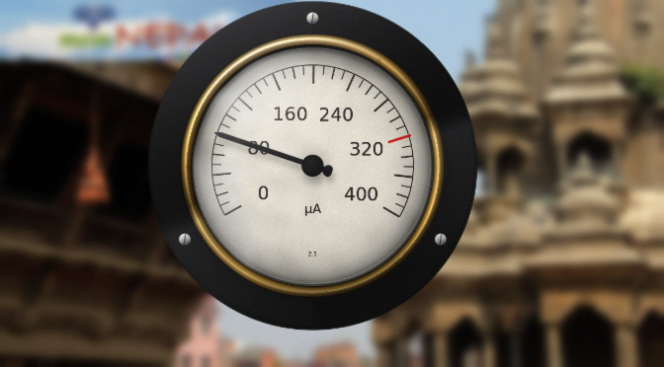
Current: 80 µA
